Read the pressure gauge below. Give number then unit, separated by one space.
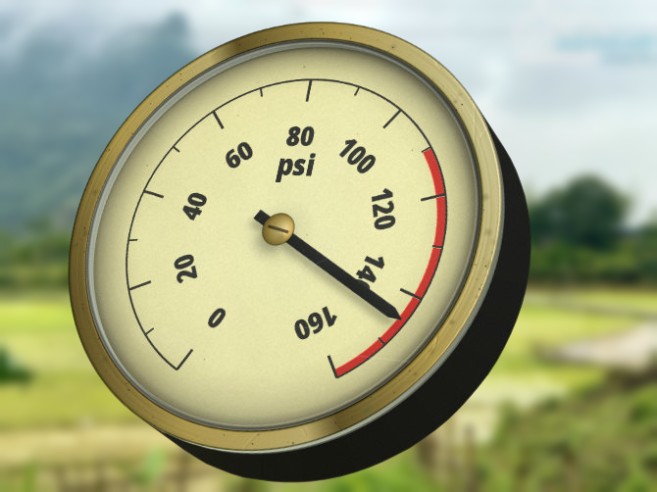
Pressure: 145 psi
